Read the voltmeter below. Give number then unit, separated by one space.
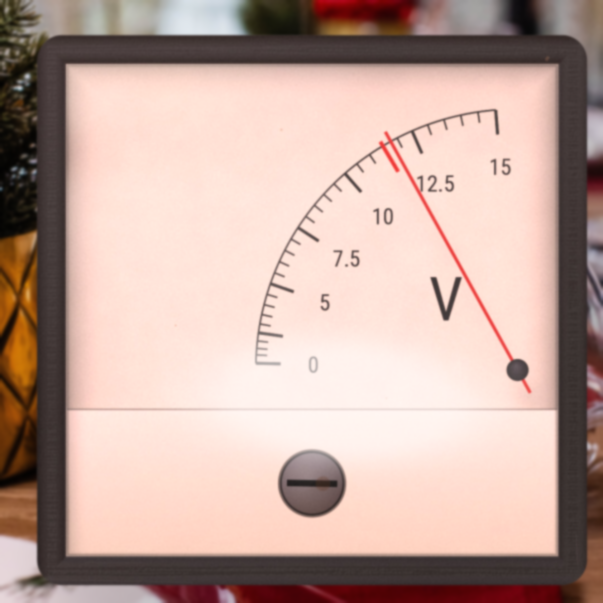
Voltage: 11.75 V
